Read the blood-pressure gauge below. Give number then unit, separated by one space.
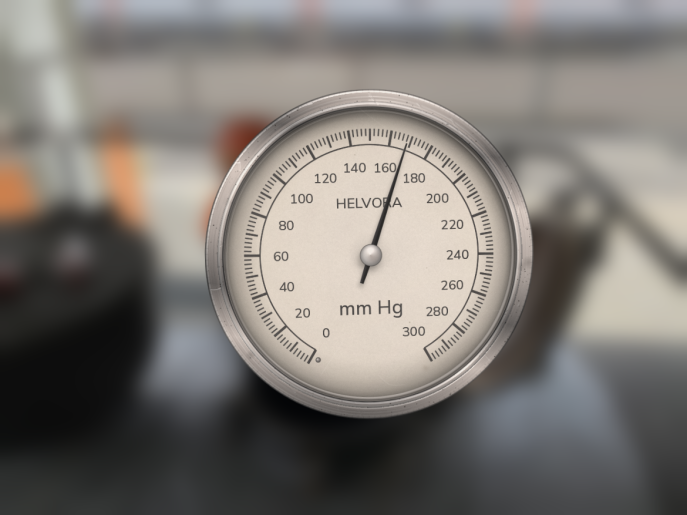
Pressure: 168 mmHg
